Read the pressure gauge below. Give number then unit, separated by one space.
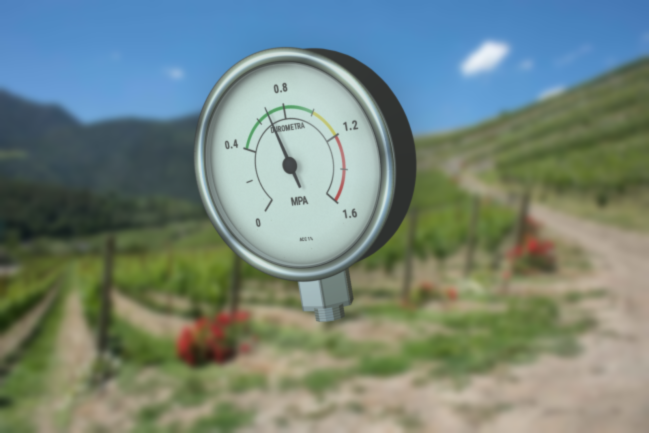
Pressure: 0.7 MPa
